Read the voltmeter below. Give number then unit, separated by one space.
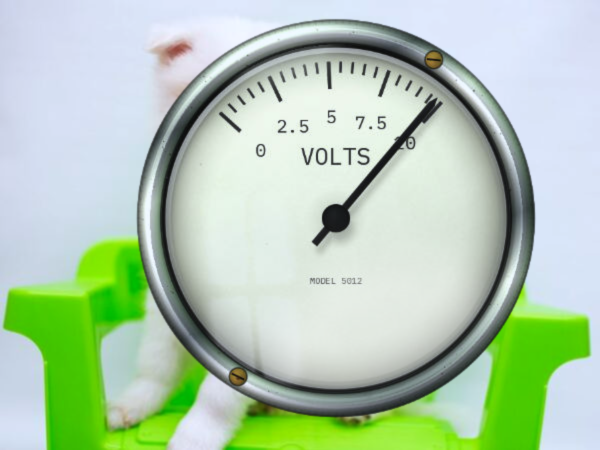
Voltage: 9.75 V
